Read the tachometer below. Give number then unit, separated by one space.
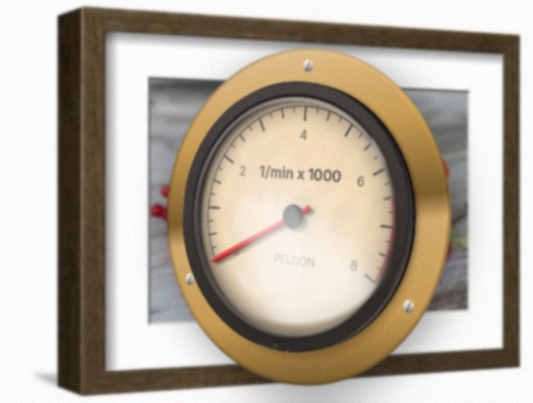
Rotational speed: 0 rpm
